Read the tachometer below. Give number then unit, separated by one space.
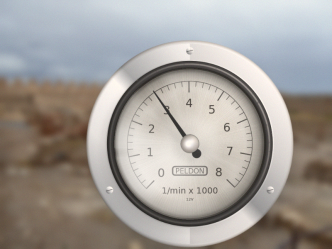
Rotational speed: 3000 rpm
